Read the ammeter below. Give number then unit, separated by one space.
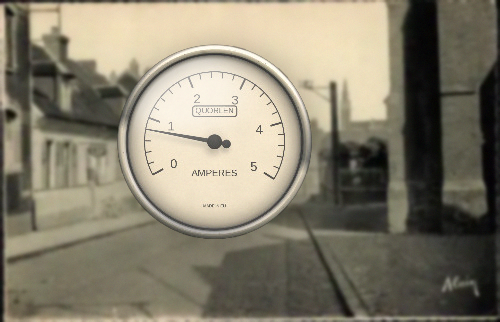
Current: 0.8 A
